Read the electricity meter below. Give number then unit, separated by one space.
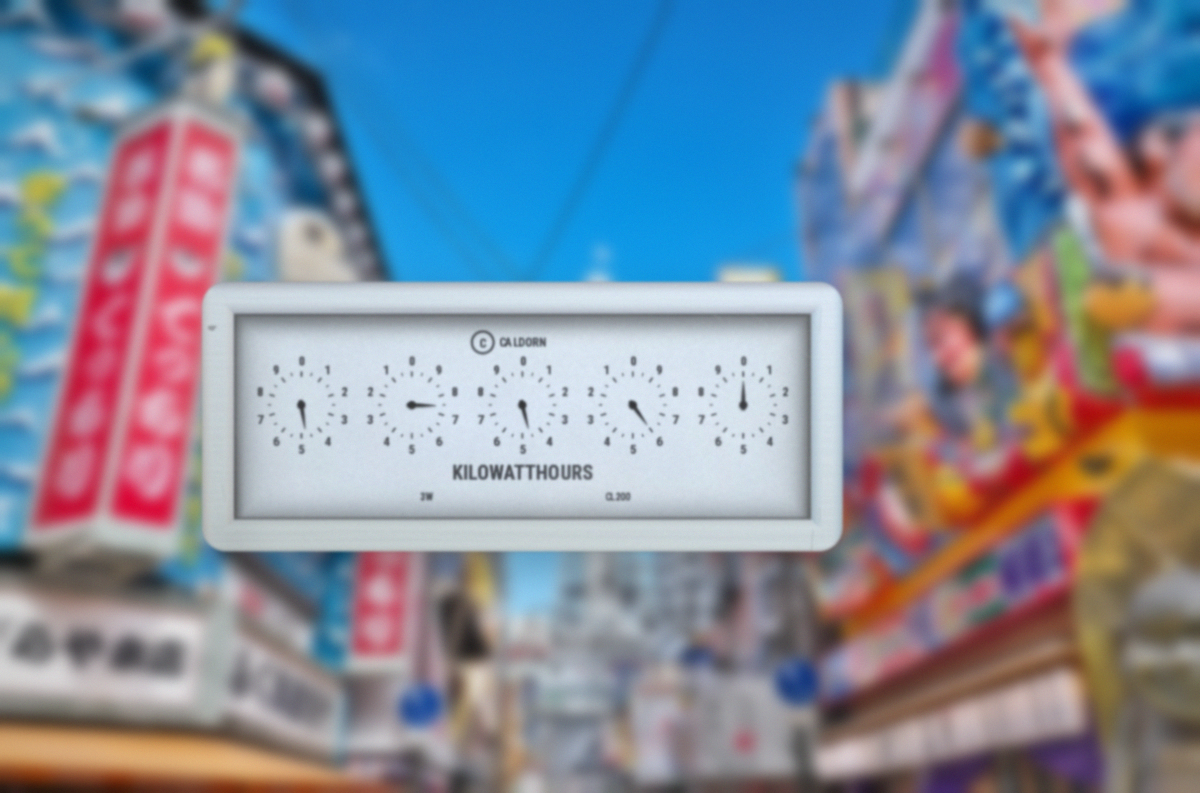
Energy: 47460 kWh
